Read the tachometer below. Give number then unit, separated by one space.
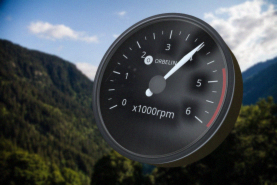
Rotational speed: 4000 rpm
